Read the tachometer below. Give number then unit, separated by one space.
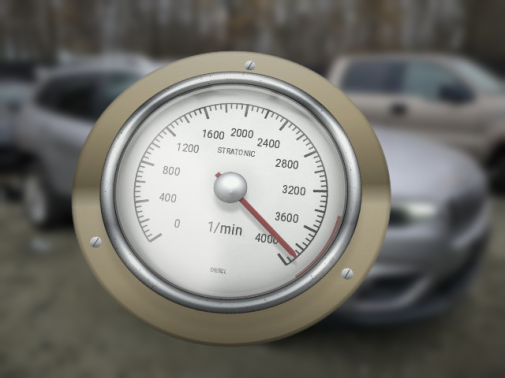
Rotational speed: 3900 rpm
